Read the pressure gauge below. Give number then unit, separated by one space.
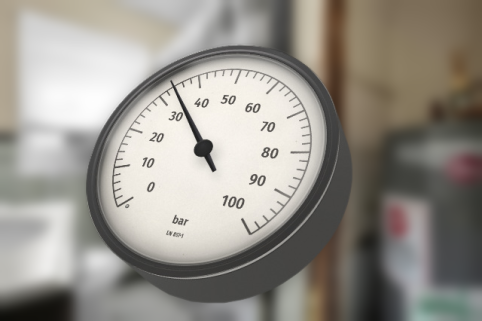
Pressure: 34 bar
